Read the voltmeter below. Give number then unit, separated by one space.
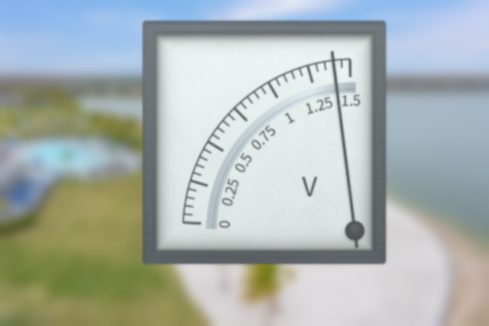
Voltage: 1.4 V
